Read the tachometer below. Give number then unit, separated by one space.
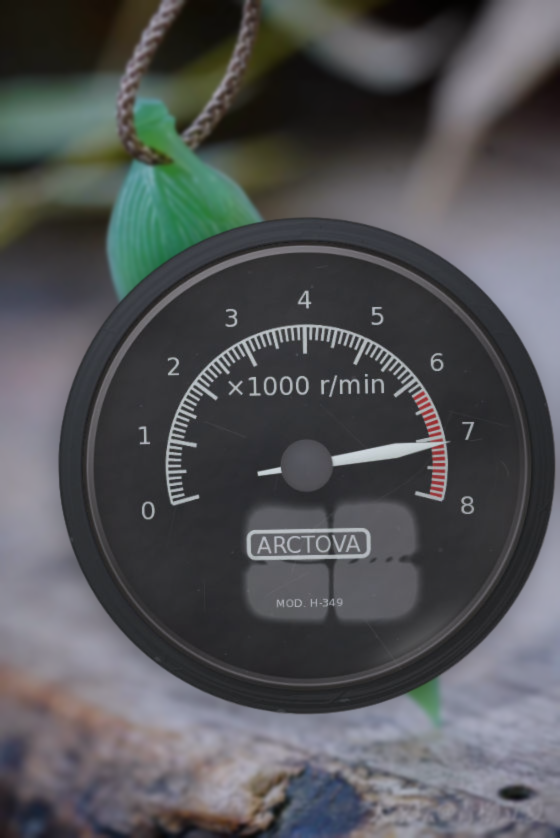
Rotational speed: 7100 rpm
